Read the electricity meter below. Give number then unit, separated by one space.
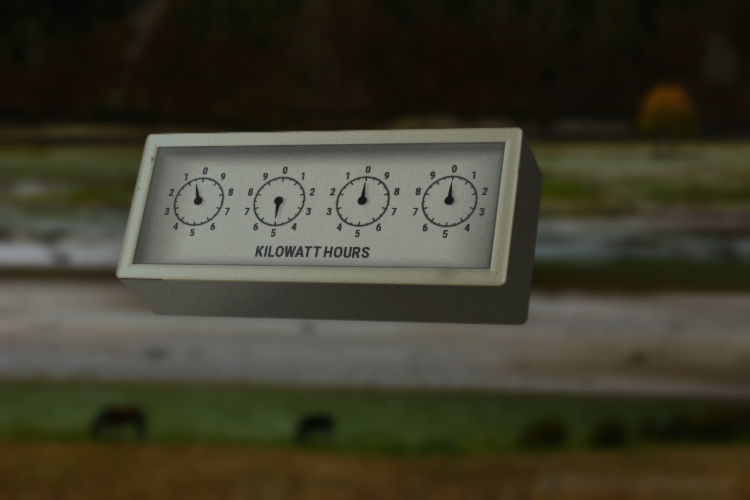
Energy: 500 kWh
